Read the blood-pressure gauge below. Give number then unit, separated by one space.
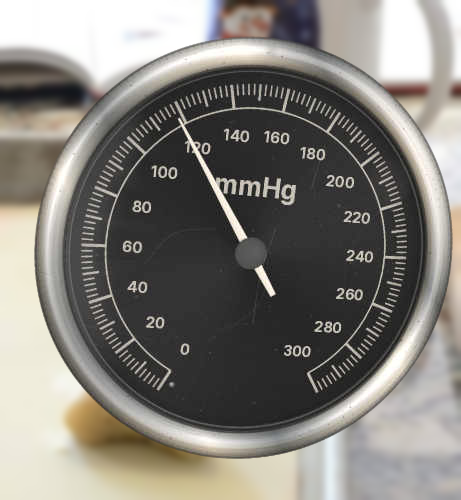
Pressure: 118 mmHg
